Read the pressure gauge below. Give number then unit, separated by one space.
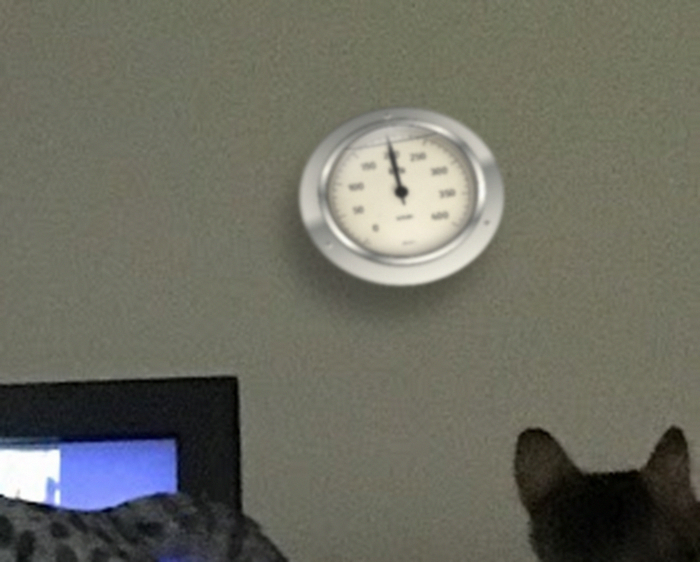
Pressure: 200 kPa
